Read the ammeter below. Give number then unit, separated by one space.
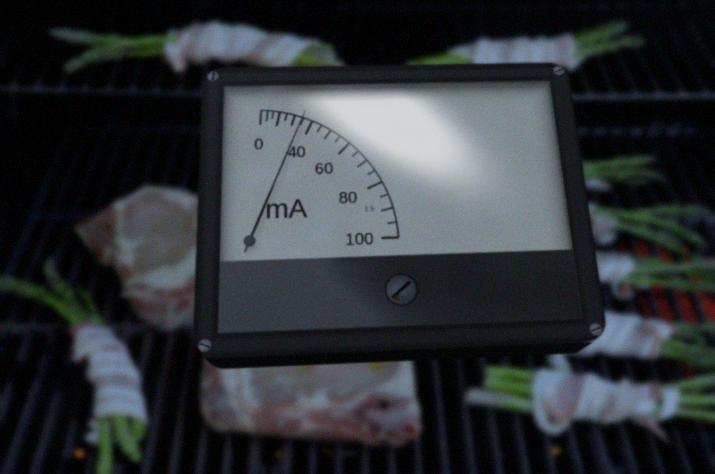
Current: 35 mA
